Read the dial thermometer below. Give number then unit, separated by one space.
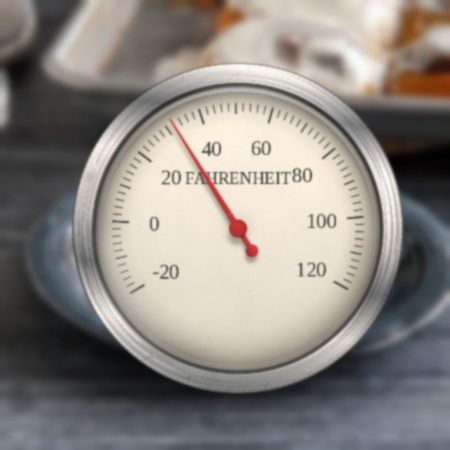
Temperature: 32 °F
